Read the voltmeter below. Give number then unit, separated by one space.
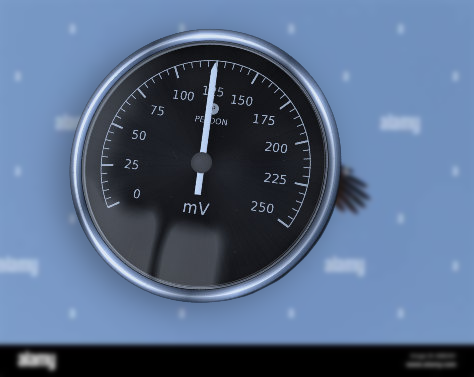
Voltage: 125 mV
